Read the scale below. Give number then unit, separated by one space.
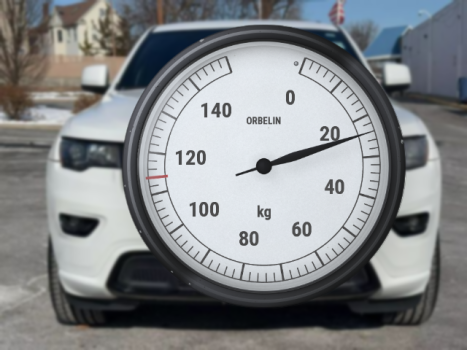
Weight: 24 kg
